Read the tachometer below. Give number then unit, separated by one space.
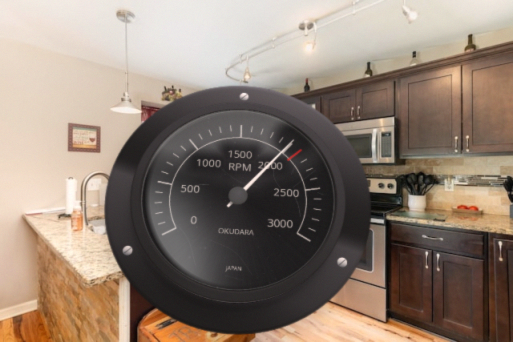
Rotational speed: 2000 rpm
